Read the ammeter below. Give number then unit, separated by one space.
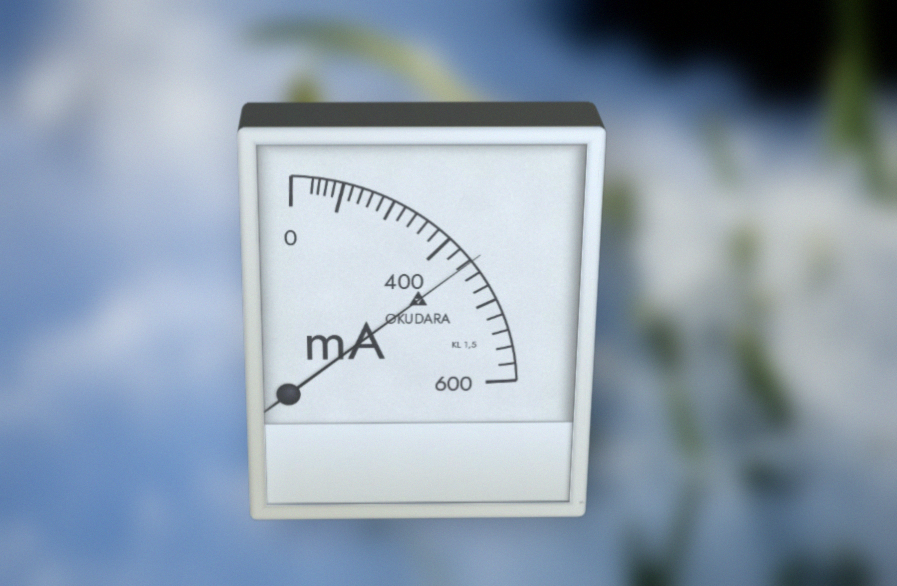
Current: 440 mA
